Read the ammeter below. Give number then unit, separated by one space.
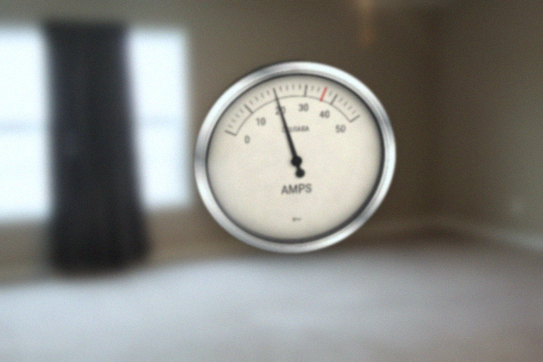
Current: 20 A
